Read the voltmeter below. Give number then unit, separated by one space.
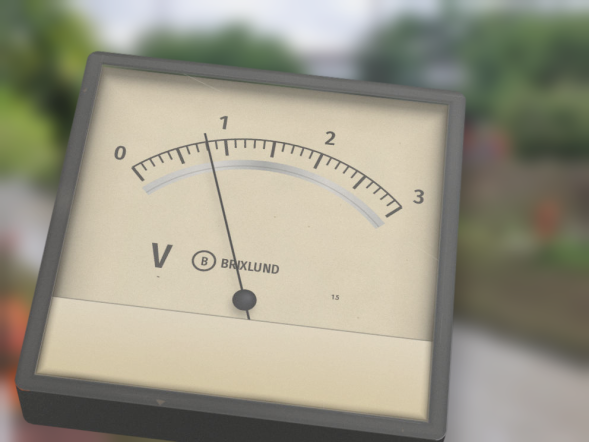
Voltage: 0.8 V
